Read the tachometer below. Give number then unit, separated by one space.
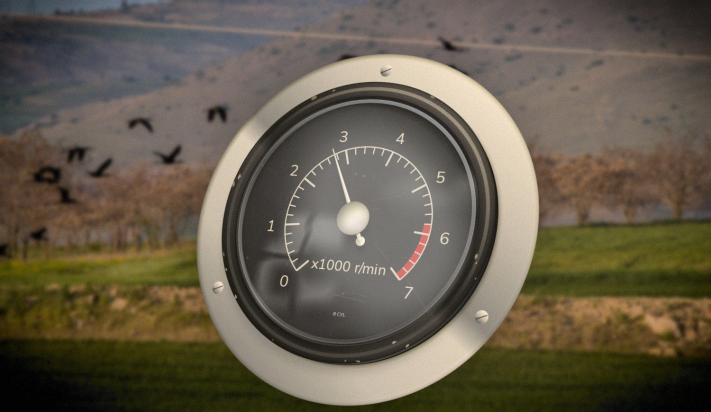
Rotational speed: 2800 rpm
